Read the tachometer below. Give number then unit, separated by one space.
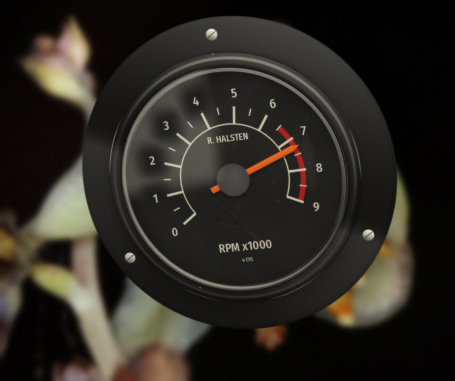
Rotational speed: 7250 rpm
